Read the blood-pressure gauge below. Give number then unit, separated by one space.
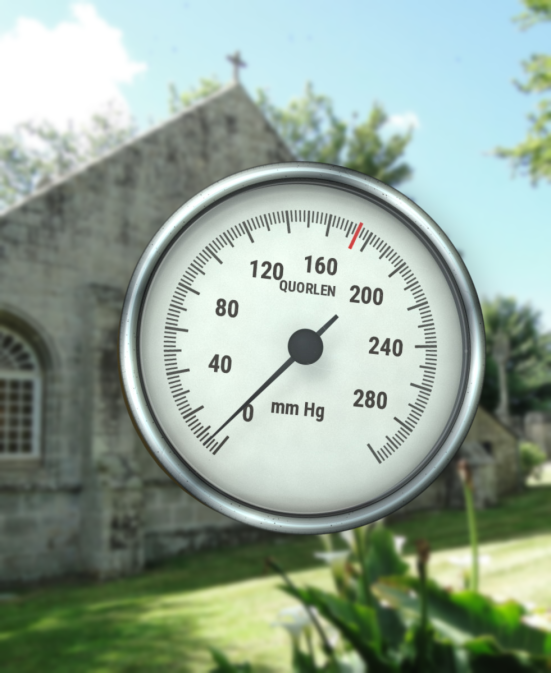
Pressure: 6 mmHg
